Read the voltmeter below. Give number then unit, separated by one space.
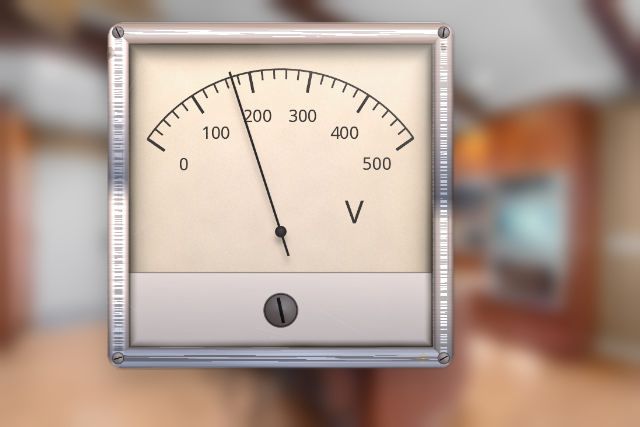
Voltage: 170 V
